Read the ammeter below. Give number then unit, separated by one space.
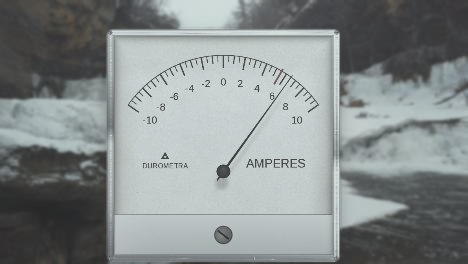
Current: 6.5 A
